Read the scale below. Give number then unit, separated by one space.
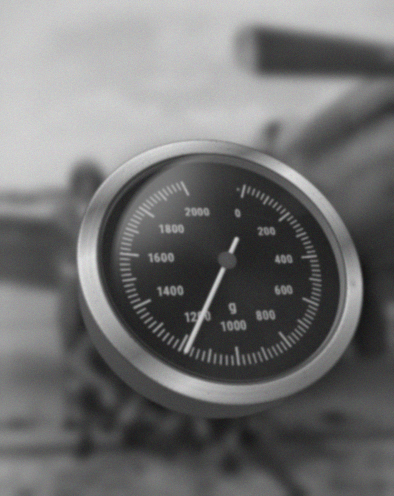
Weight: 1180 g
